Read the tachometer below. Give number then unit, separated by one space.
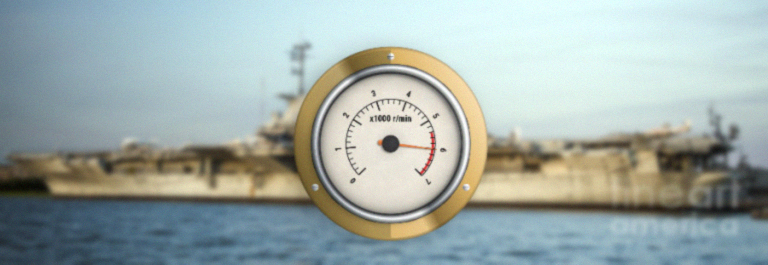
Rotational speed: 6000 rpm
